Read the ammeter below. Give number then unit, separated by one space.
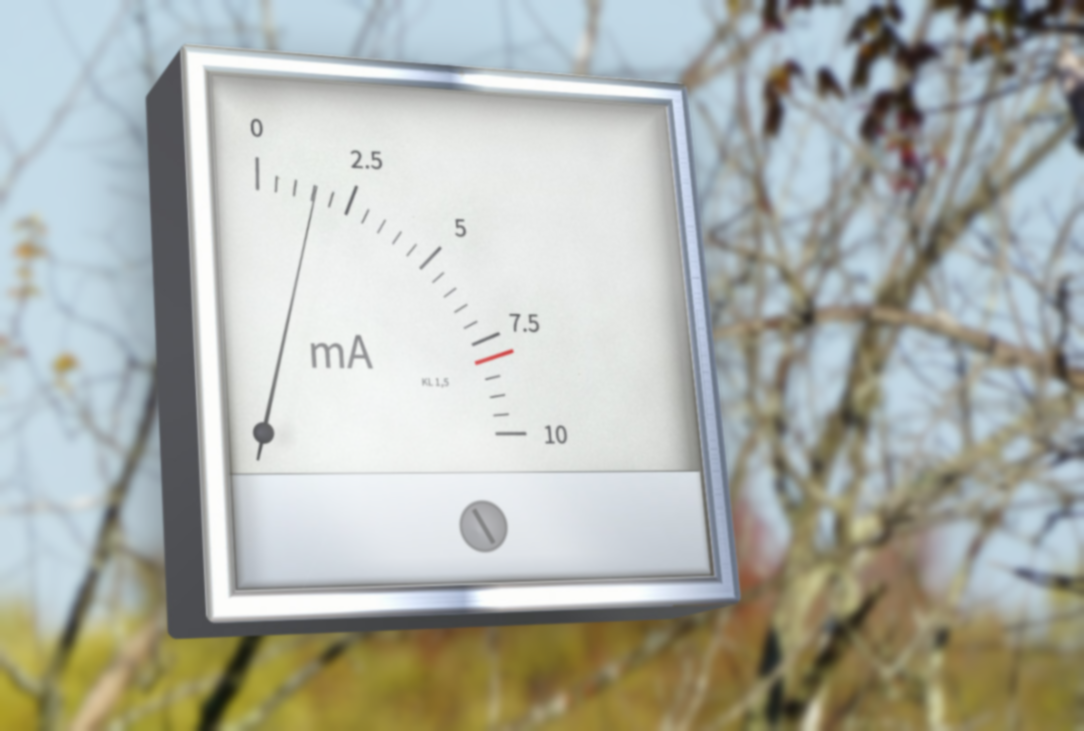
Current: 1.5 mA
